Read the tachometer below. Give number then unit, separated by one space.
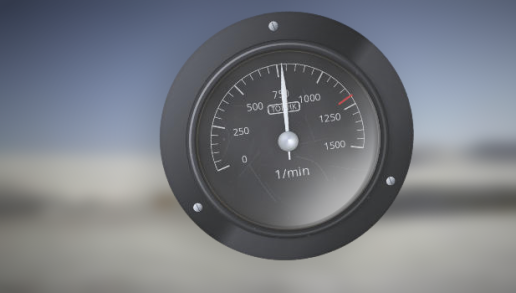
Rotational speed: 775 rpm
